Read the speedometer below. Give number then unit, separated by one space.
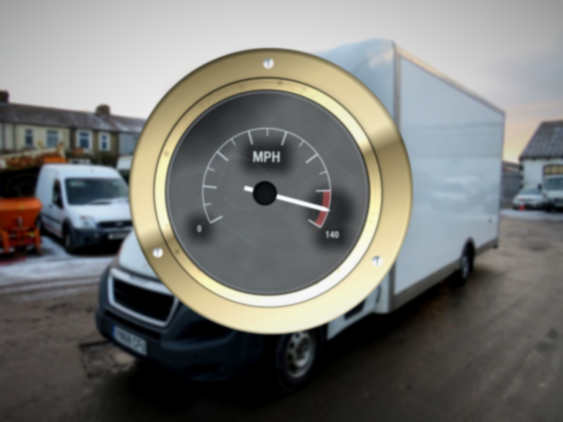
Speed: 130 mph
